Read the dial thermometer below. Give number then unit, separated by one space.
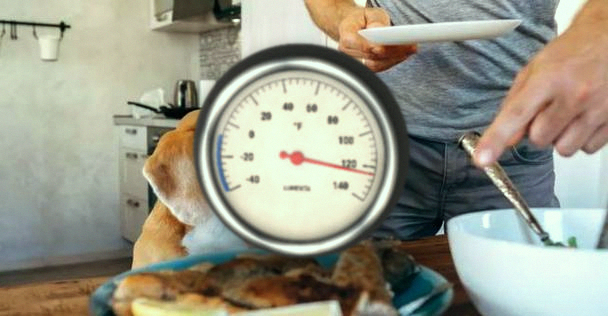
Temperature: 124 °F
